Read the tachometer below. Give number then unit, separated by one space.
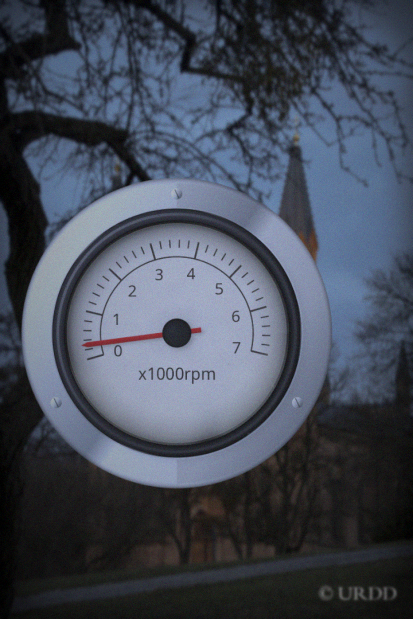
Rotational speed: 300 rpm
